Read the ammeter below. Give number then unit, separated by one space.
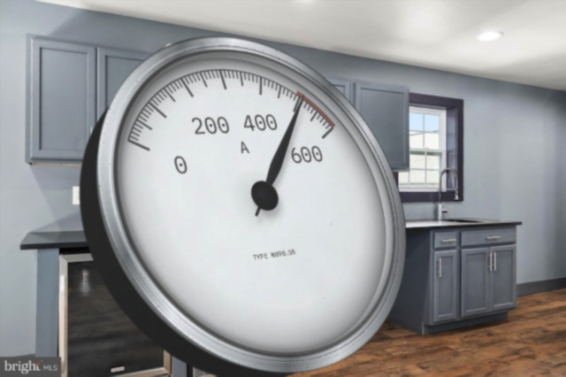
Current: 500 A
